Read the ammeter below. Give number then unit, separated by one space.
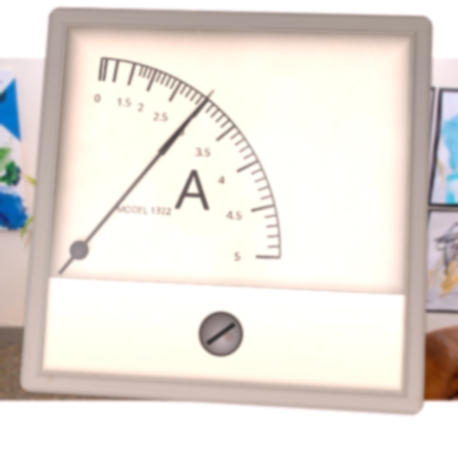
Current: 3 A
